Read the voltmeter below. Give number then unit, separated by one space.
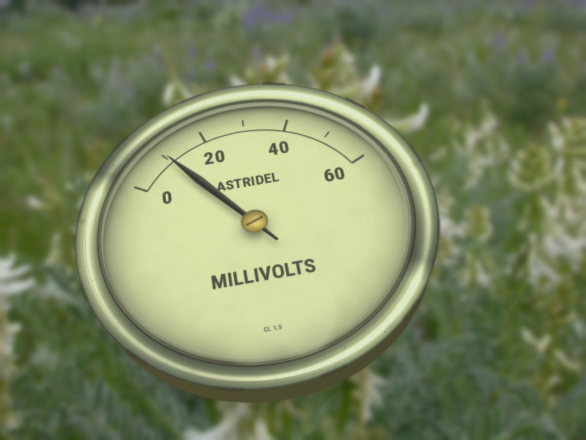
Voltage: 10 mV
